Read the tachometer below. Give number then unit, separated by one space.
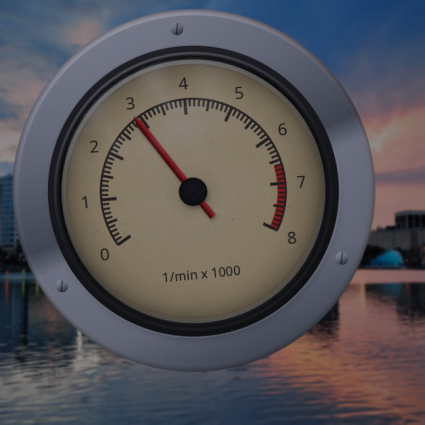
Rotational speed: 2900 rpm
